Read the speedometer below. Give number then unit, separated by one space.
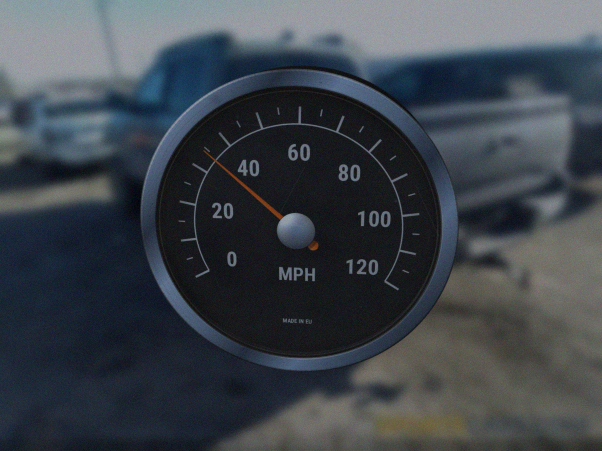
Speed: 35 mph
